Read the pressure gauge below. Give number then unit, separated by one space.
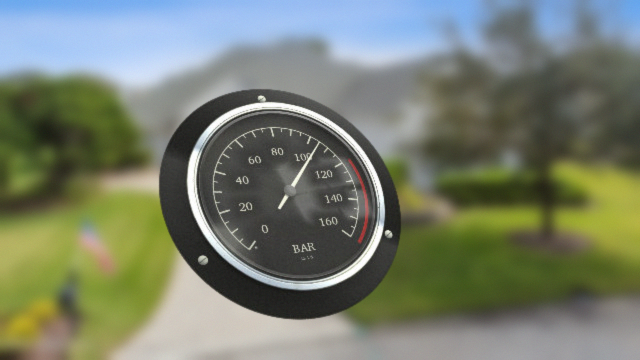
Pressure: 105 bar
